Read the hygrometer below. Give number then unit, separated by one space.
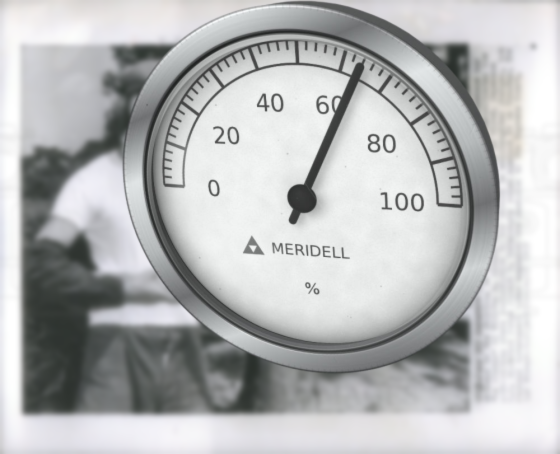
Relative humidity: 64 %
